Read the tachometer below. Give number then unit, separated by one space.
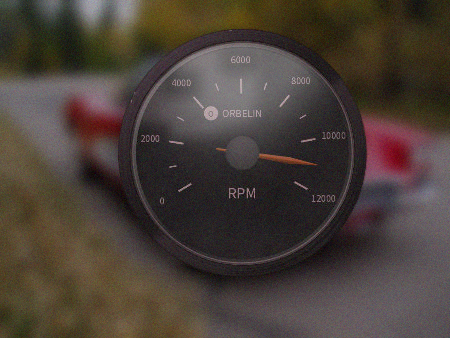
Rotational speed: 11000 rpm
